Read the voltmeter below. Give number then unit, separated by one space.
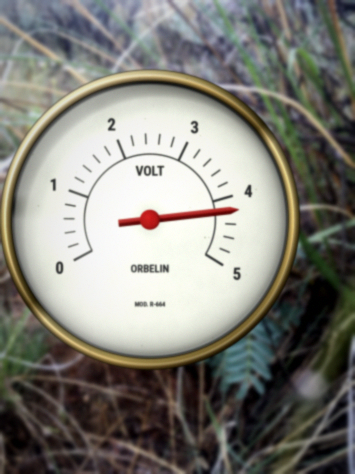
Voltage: 4.2 V
